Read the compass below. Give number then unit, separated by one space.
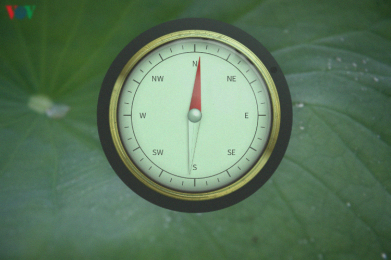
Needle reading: 5 °
